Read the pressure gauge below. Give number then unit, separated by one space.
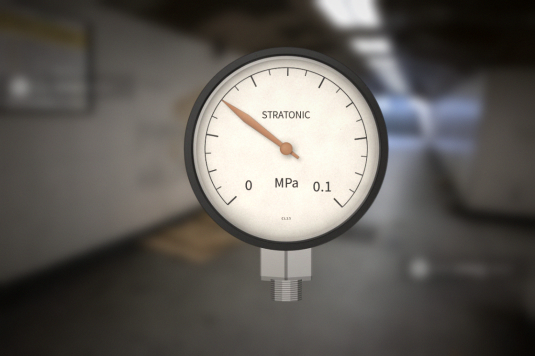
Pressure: 0.03 MPa
